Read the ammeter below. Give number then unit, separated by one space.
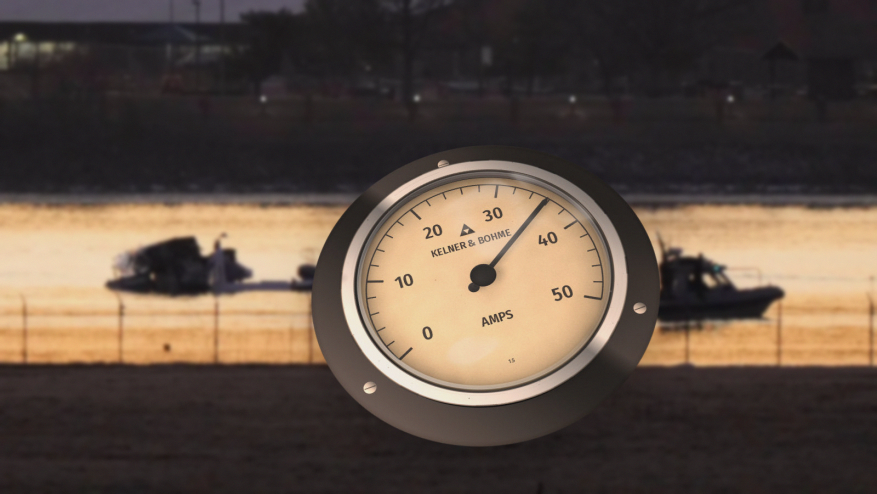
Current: 36 A
